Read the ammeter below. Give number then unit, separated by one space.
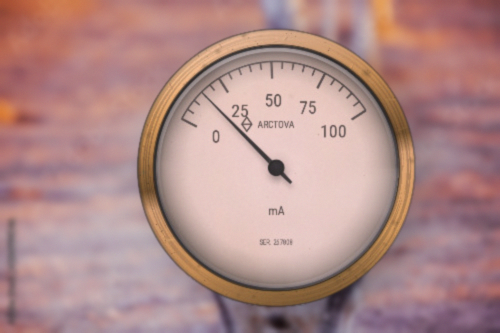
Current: 15 mA
